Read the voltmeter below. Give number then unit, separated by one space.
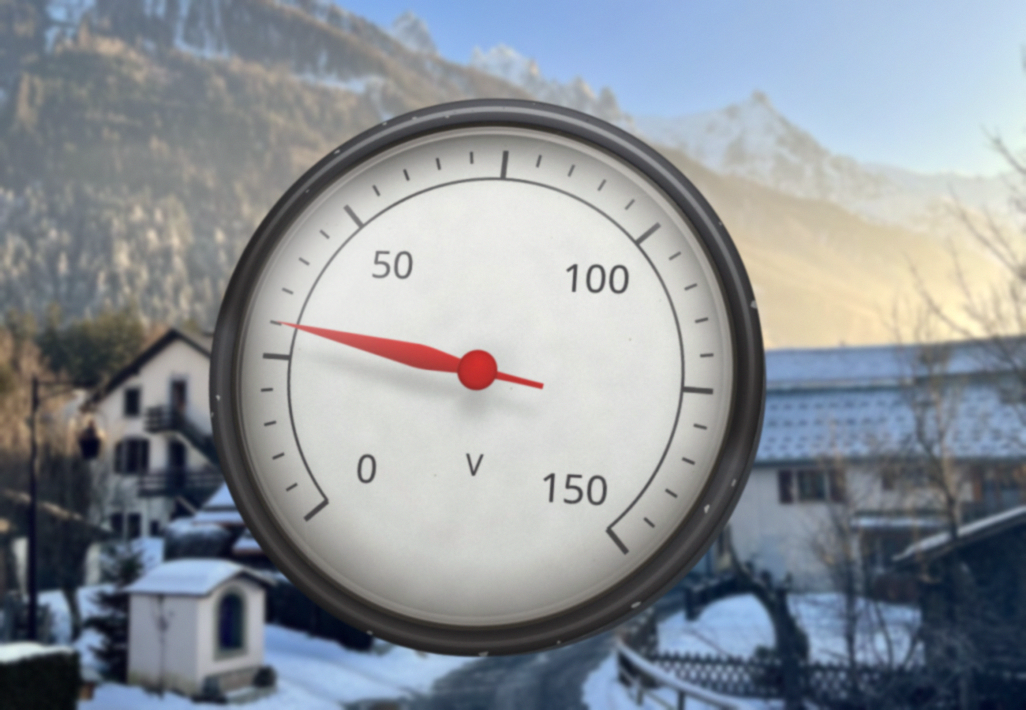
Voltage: 30 V
